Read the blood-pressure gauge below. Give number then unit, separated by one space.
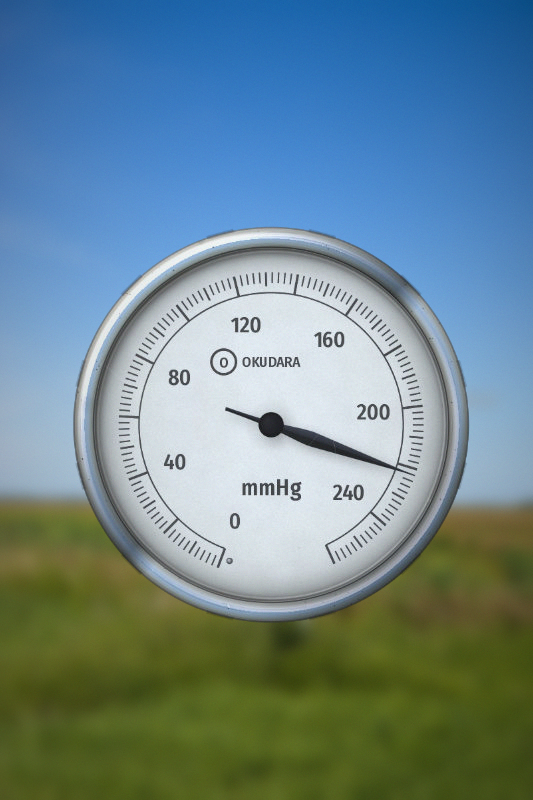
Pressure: 222 mmHg
